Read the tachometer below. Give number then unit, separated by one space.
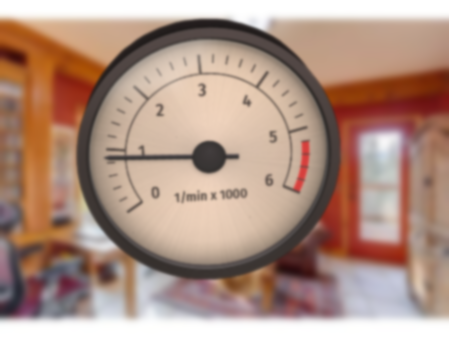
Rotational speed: 900 rpm
